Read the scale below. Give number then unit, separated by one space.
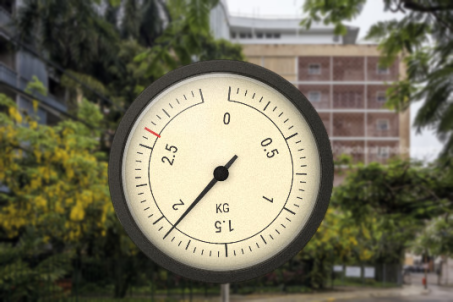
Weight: 1.9 kg
